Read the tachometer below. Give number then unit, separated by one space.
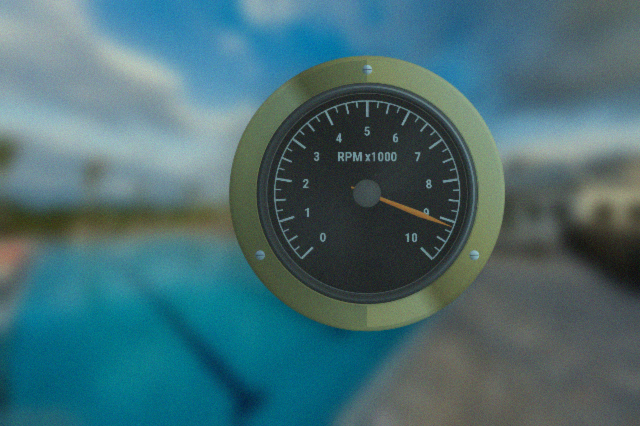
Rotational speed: 9125 rpm
